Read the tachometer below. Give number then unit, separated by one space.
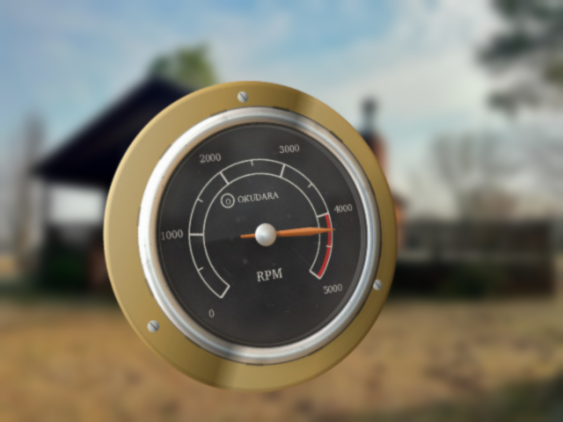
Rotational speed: 4250 rpm
